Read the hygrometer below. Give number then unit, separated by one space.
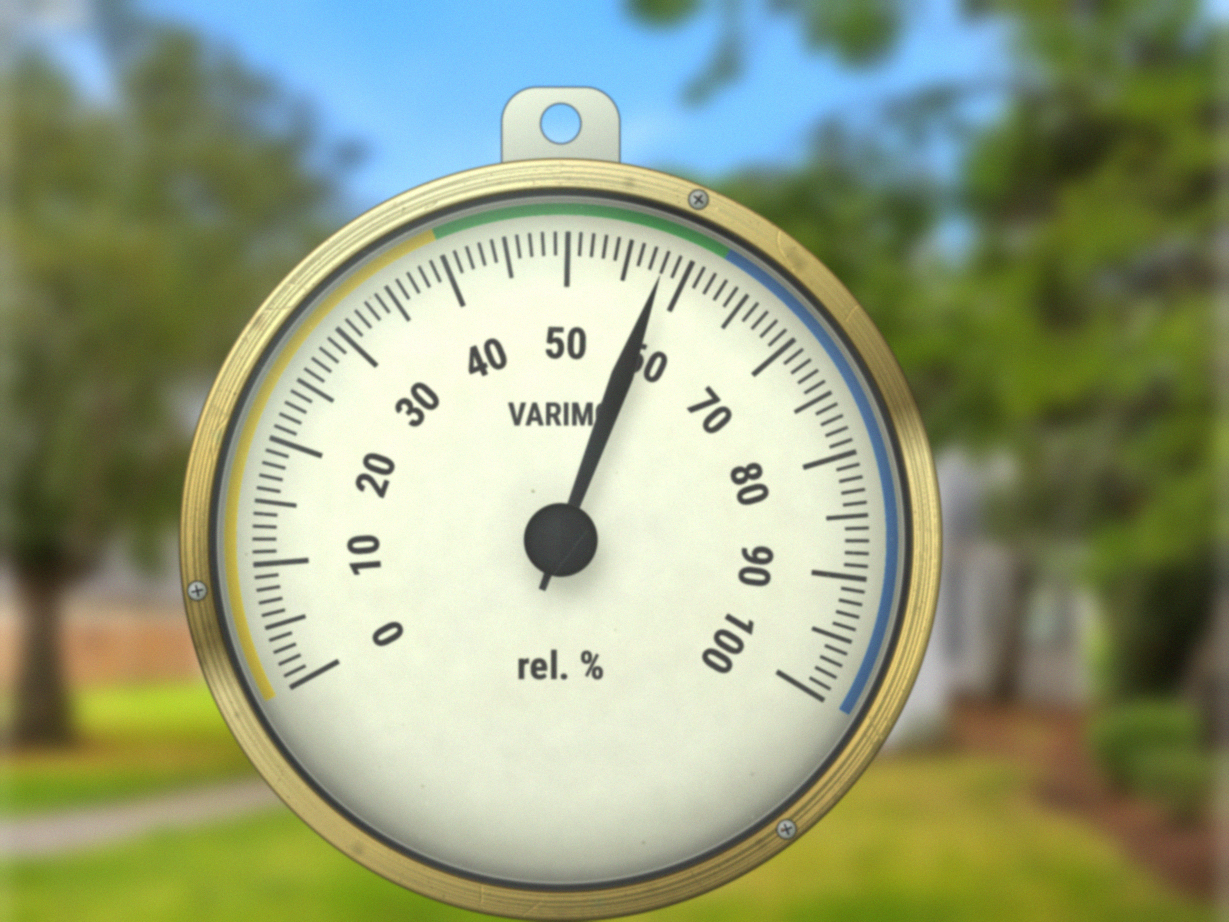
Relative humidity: 58 %
